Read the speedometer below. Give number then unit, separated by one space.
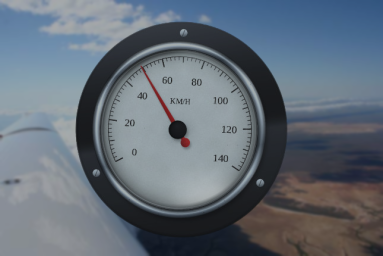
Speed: 50 km/h
